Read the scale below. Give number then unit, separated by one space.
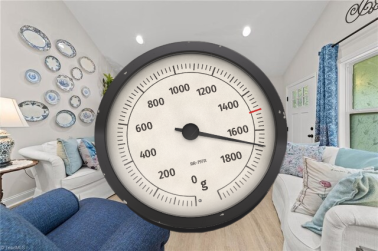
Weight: 1680 g
